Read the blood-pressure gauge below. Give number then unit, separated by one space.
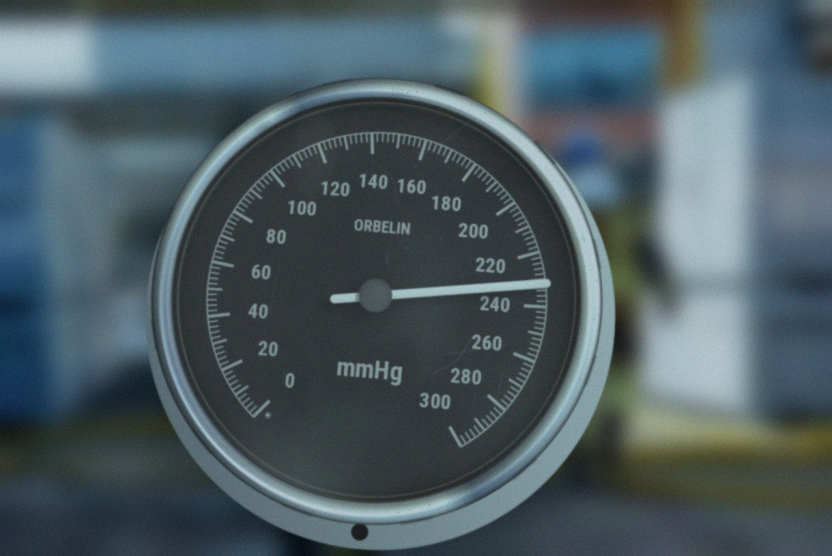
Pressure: 232 mmHg
